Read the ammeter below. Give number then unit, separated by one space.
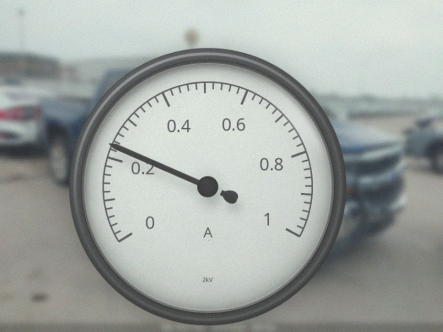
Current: 0.23 A
